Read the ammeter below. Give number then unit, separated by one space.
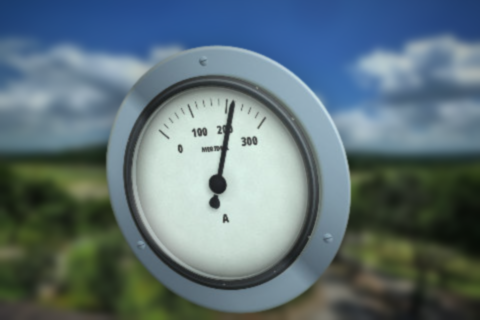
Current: 220 A
